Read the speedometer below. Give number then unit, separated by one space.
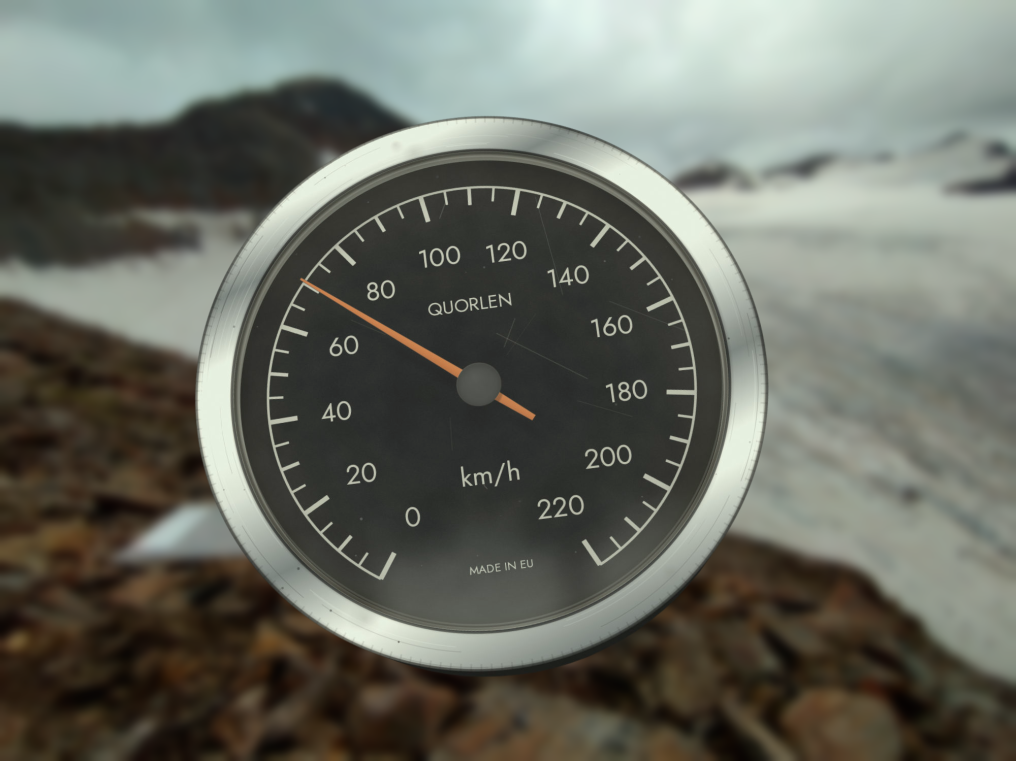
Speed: 70 km/h
